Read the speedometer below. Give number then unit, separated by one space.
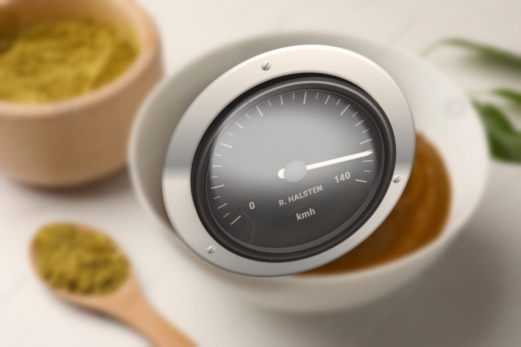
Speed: 125 km/h
